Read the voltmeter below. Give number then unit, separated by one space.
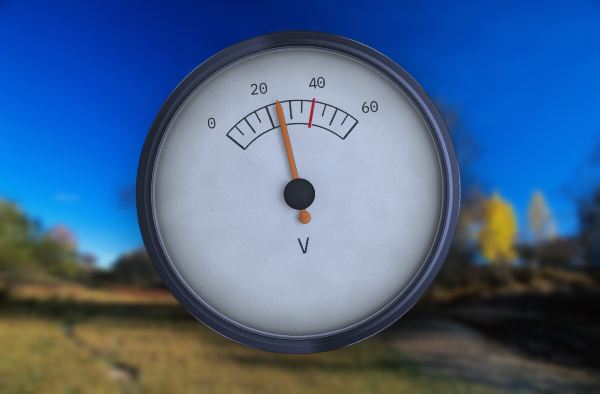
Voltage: 25 V
